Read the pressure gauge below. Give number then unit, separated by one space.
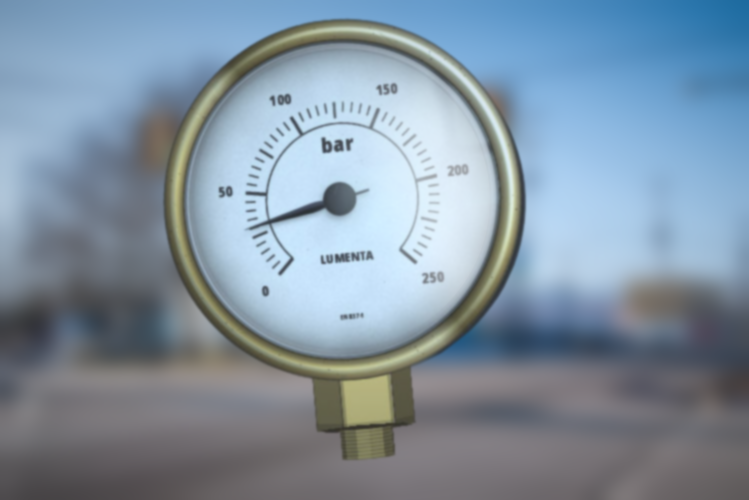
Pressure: 30 bar
